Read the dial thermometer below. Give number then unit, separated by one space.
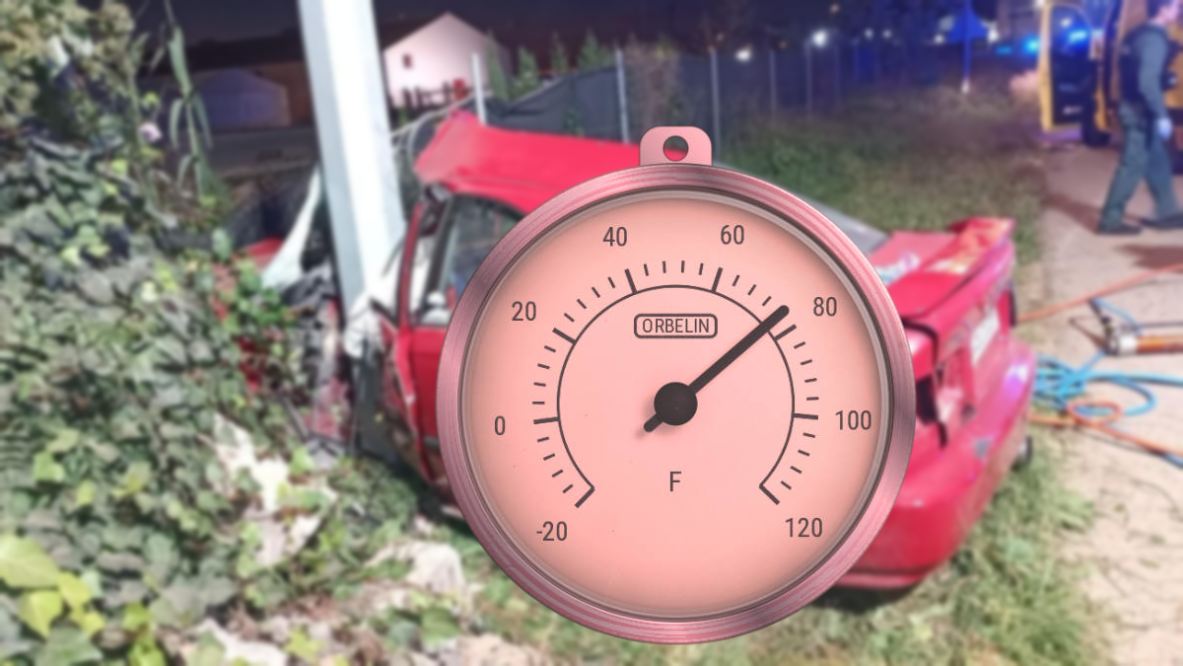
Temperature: 76 °F
